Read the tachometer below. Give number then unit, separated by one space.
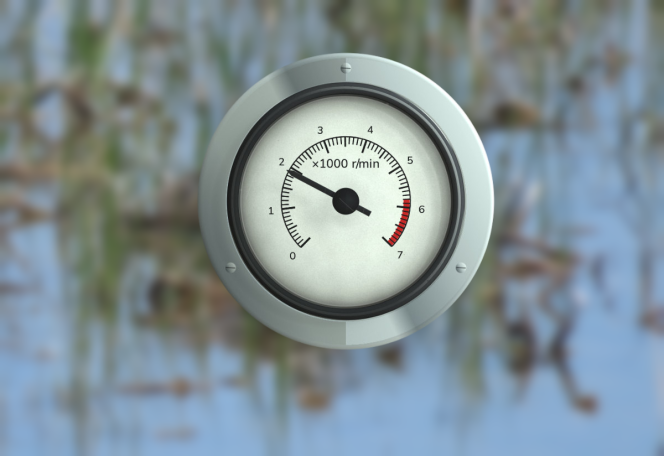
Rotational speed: 1900 rpm
